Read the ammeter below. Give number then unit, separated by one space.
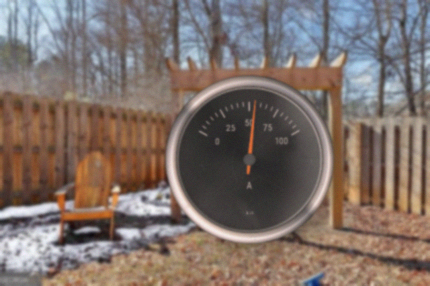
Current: 55 A
